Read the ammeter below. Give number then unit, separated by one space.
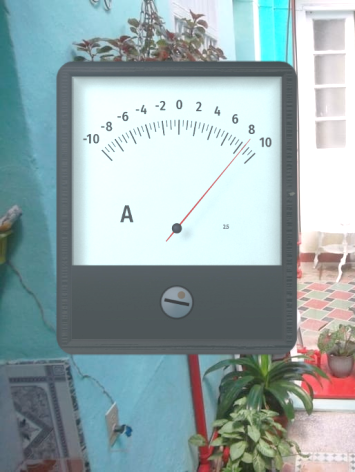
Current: 8.5 A
